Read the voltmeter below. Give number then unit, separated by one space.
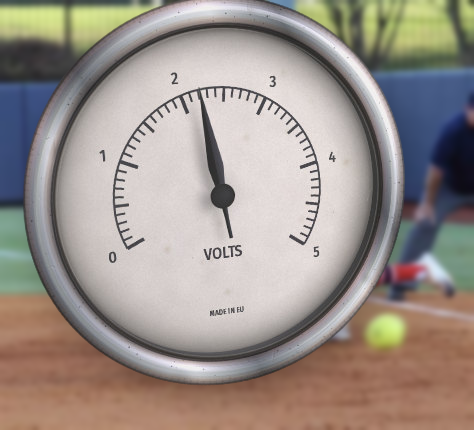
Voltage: 2.2 V
